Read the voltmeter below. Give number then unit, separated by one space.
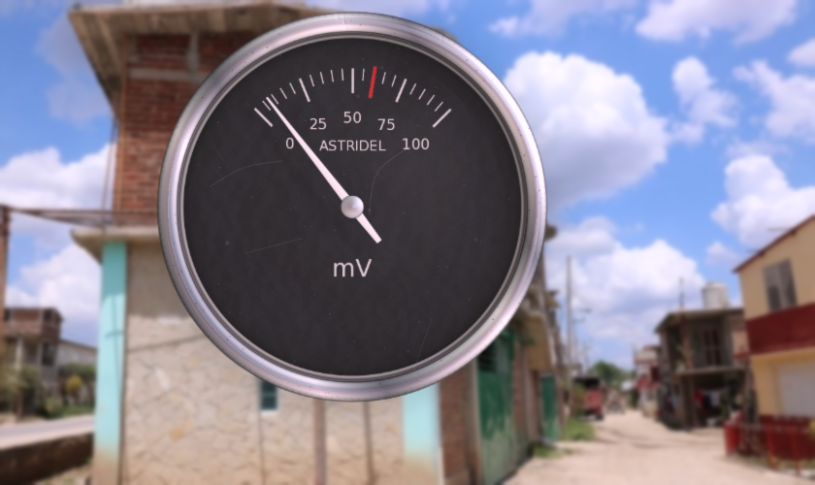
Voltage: 7.5 mV
